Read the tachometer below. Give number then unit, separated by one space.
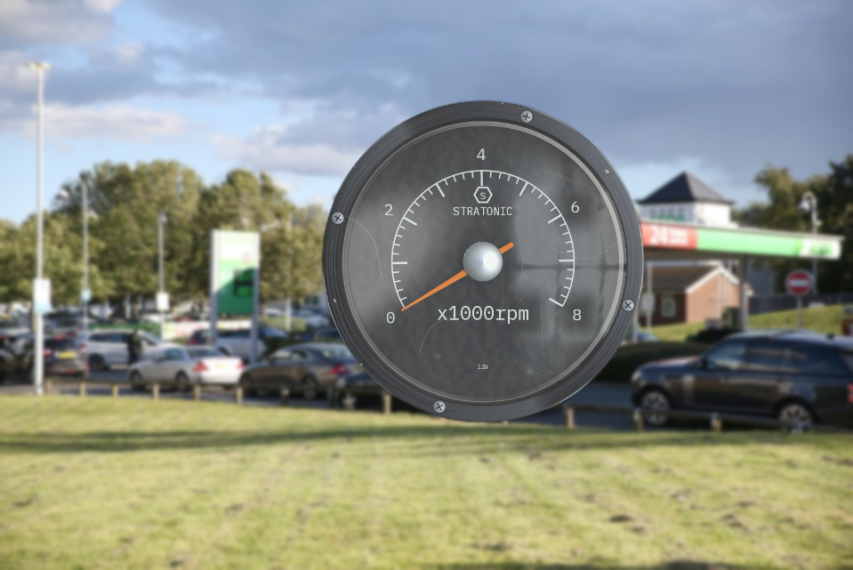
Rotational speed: 0 rpm
